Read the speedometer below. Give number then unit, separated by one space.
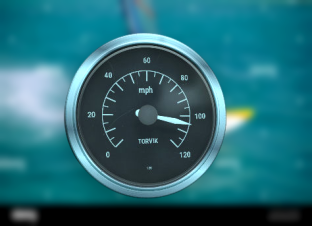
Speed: 105 mph
